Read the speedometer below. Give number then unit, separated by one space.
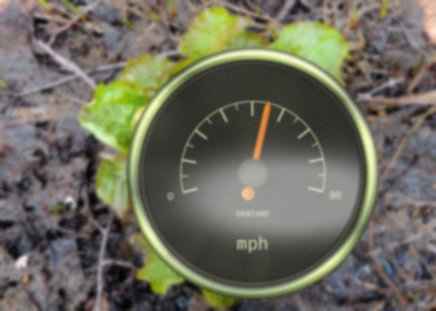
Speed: 45 mph
